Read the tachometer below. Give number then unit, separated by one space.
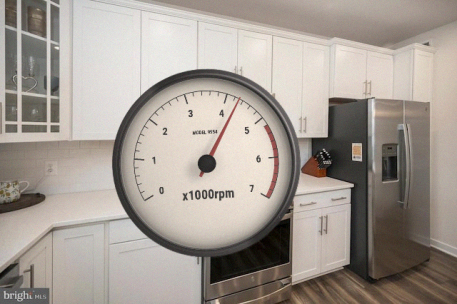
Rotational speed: 4300 rpm
